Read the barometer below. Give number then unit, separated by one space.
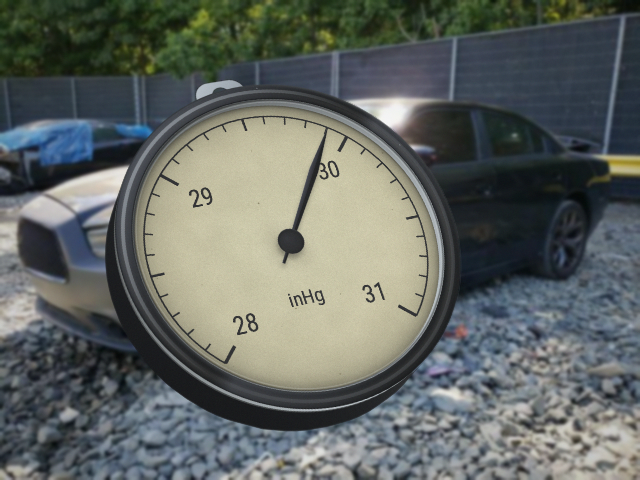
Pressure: 29.9 inHg
